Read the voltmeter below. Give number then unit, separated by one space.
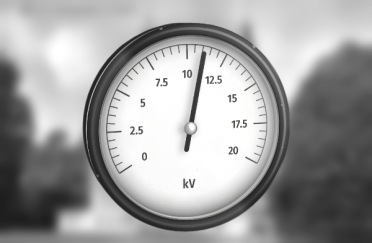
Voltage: 11 kV
